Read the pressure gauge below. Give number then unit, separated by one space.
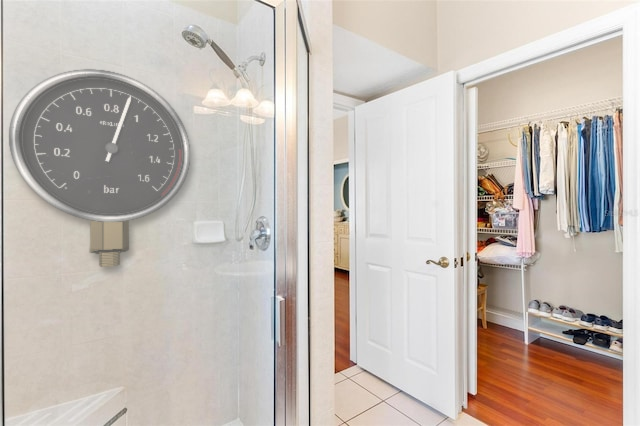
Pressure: 0.9 bar
